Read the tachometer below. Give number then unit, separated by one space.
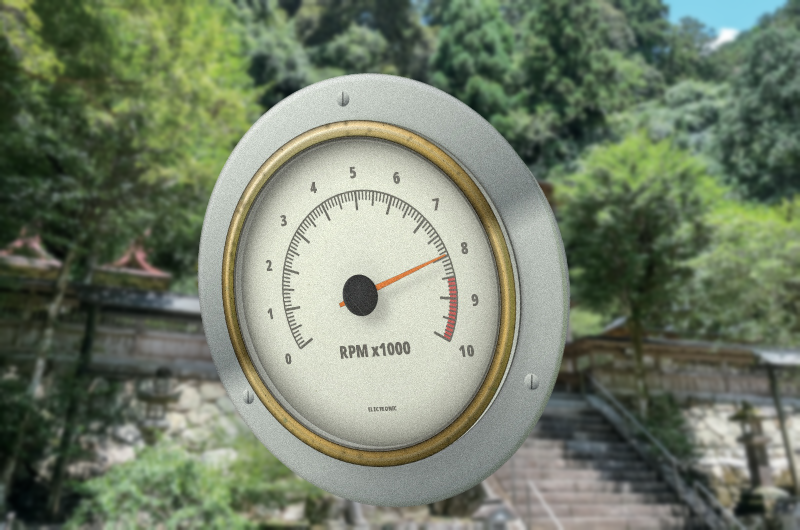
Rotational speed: 8000 rpm
